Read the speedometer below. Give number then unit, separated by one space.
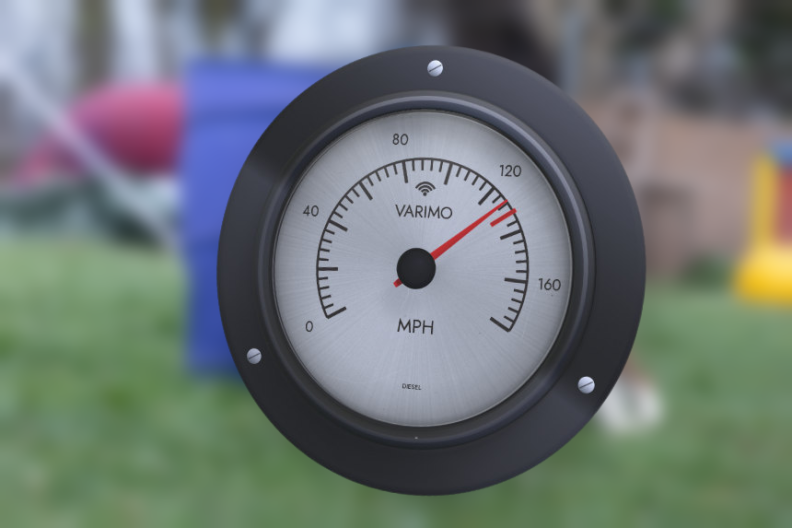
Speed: 128 mph
